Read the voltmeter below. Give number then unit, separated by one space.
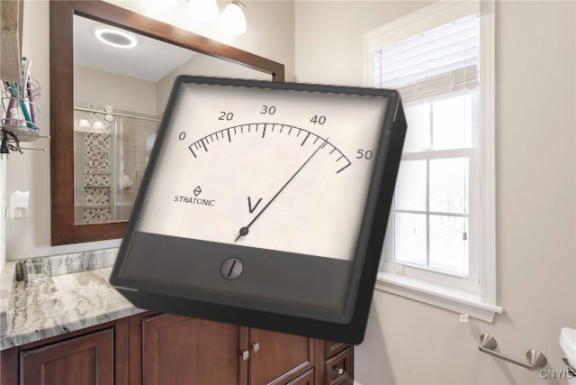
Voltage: 44 V
